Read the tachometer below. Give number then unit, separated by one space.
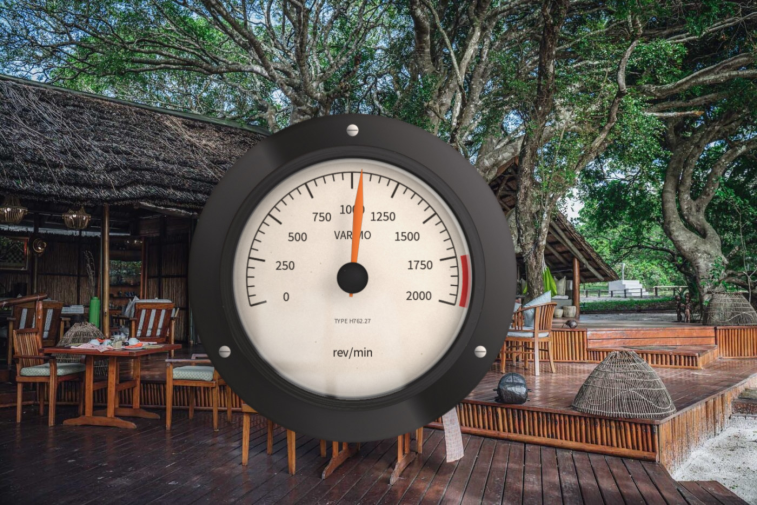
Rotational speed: 1050 rpm
